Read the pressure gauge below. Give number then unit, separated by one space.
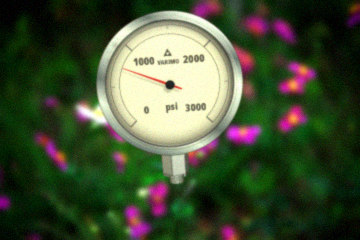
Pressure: 750 psi
